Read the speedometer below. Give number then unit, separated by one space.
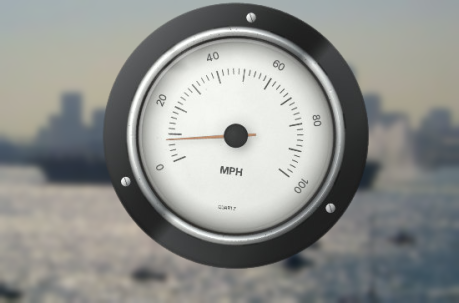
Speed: 8 mph
